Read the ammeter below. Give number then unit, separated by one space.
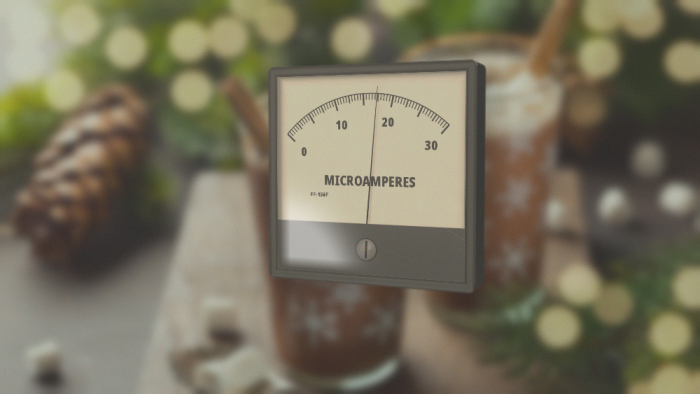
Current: 17.5 µA
